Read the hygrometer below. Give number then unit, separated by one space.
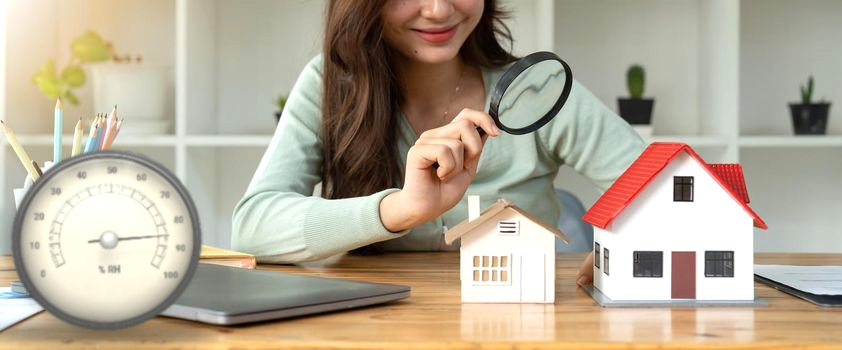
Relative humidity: 85 %
